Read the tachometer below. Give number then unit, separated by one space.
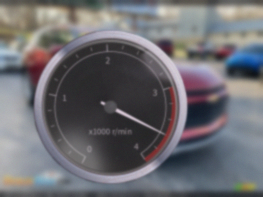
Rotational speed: 3600 rpm
